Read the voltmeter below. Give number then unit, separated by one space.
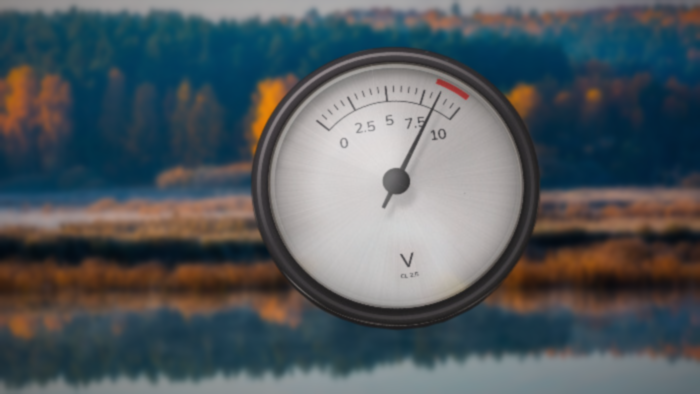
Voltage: 8.5 V
